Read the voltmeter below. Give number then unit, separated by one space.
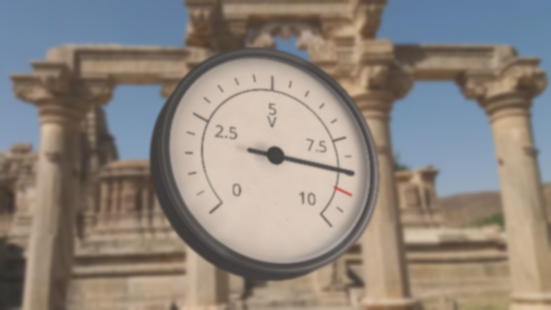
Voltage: 8.5 V
